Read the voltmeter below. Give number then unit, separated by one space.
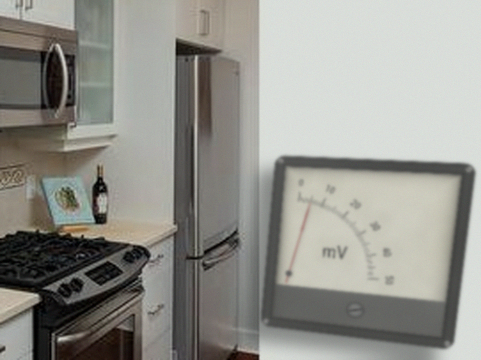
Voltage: 5 mV
